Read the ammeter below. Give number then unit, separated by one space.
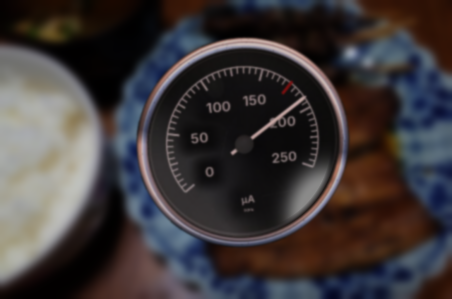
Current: 190 µA
